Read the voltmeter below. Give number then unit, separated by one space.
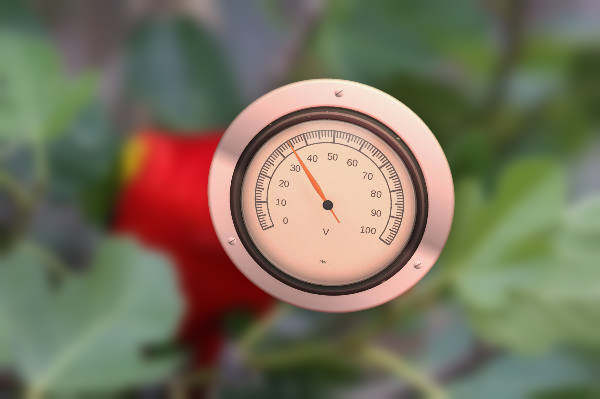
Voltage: 35 V
